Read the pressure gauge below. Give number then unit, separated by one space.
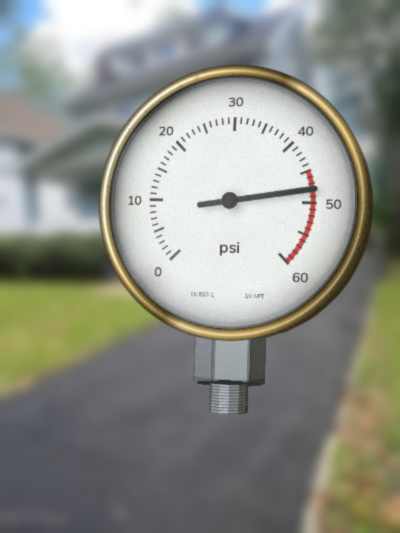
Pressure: 48 psi
